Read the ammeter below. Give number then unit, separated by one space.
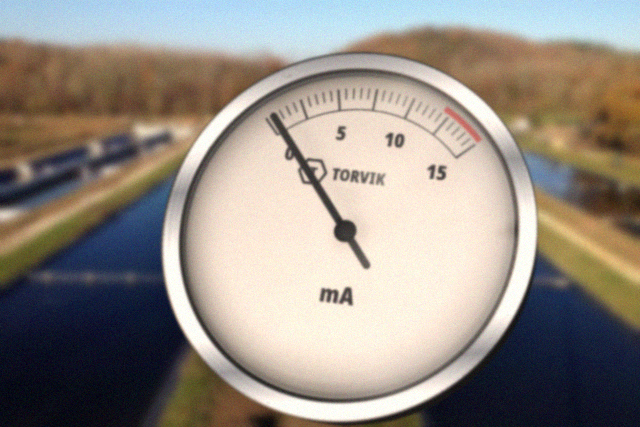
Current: 0.5 mA
